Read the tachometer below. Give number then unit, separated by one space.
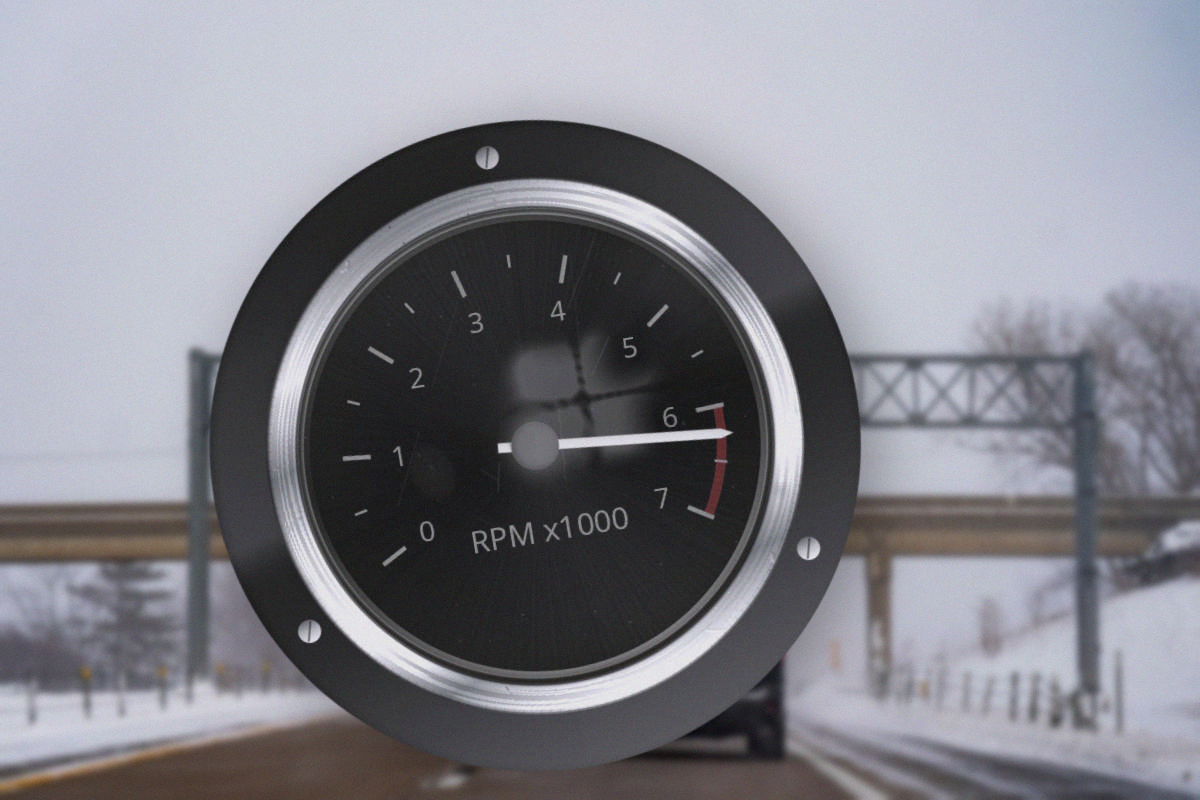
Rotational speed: 6250 rpm
